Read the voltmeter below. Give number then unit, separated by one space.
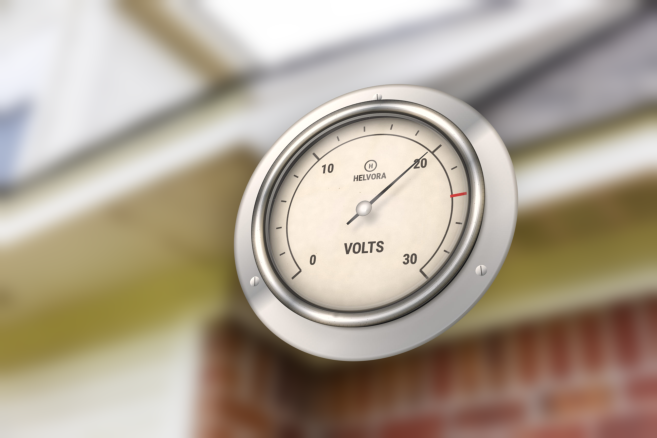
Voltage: 20 V
